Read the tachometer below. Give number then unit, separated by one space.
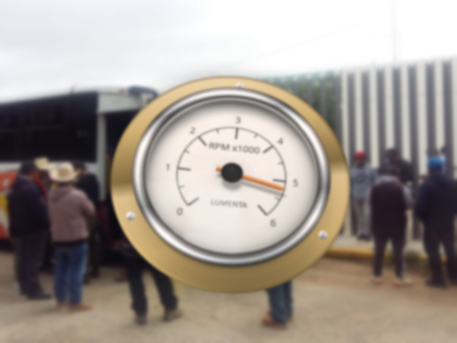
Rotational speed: 5250 rpm
